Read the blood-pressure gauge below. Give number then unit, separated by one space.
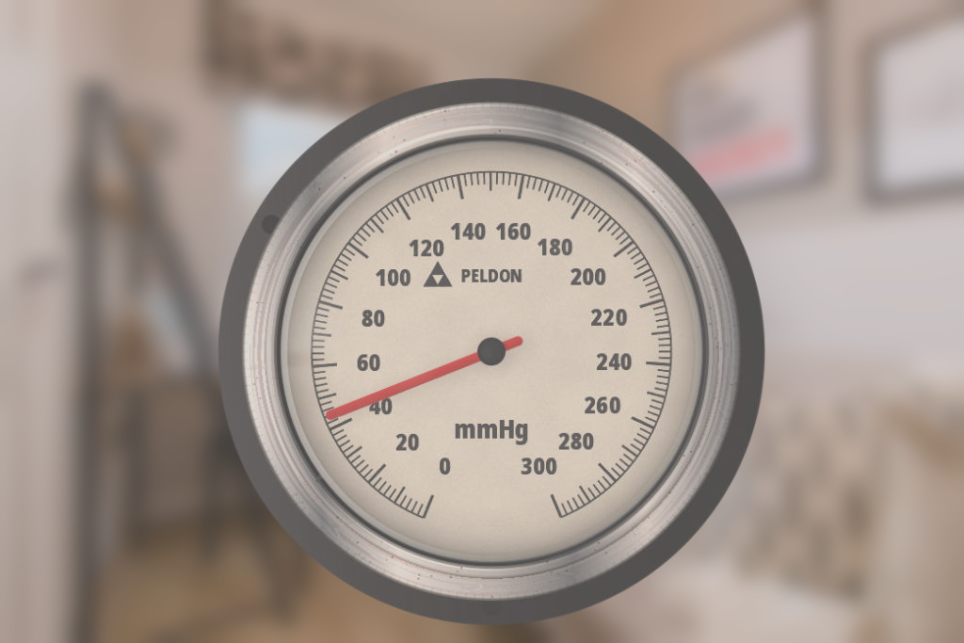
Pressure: 44 mmHg
